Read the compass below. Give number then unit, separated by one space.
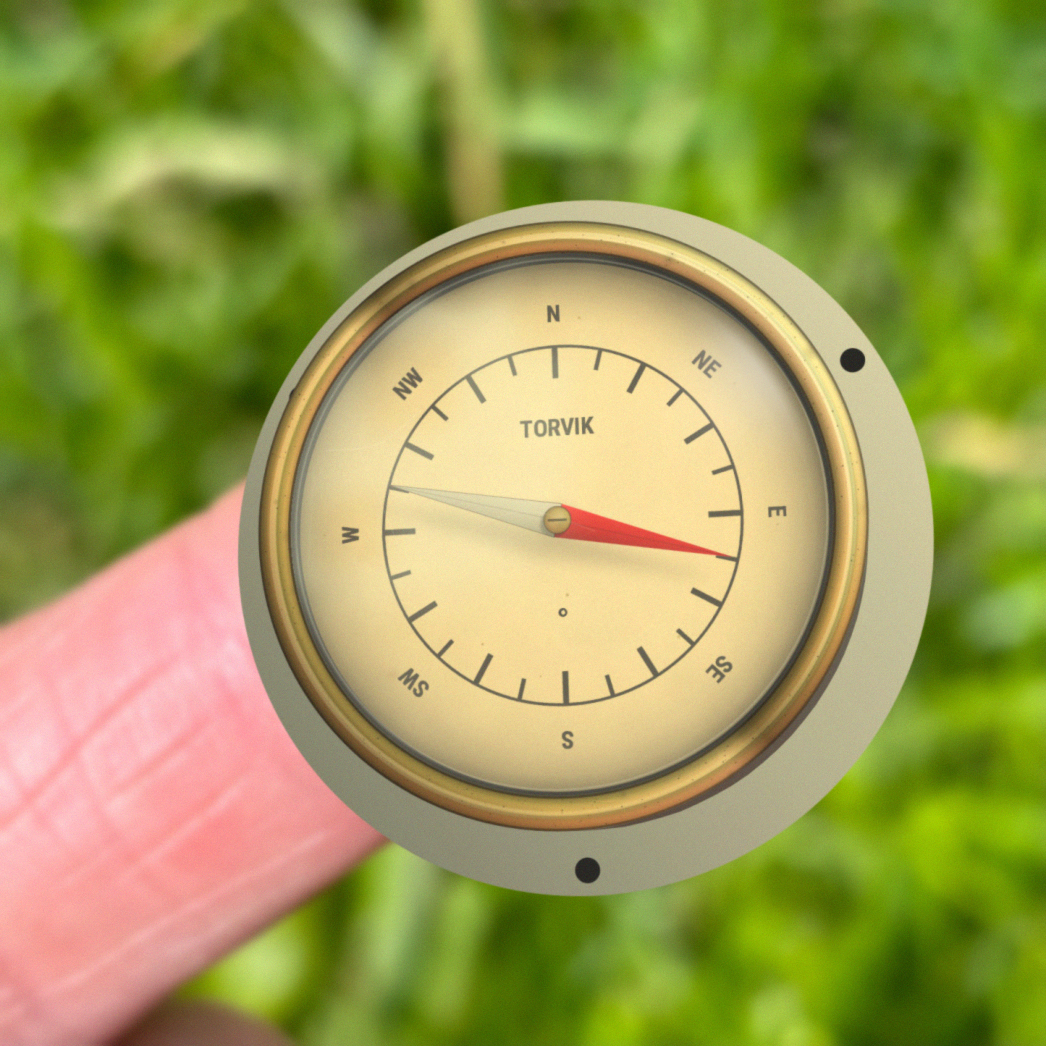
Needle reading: 105 °
